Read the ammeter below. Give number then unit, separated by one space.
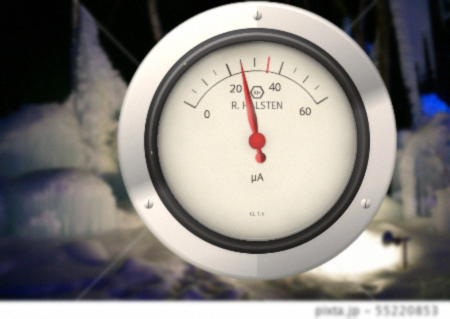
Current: 25 µA
